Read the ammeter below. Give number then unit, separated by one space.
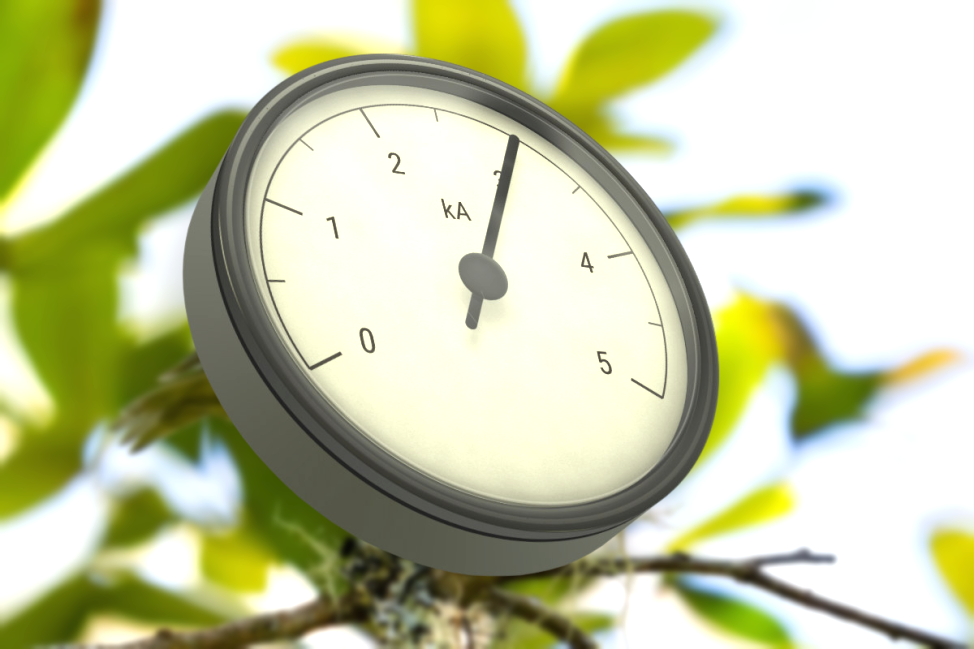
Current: 3 kA
